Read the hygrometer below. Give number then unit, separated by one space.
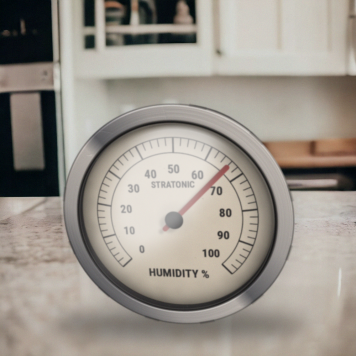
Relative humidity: 66 %
